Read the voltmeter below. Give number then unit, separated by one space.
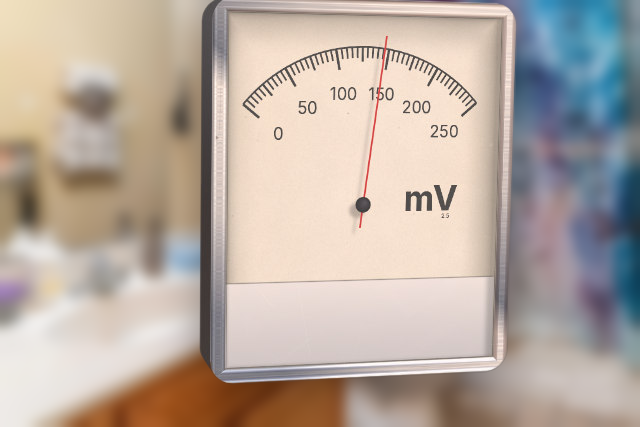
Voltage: 145 mV
